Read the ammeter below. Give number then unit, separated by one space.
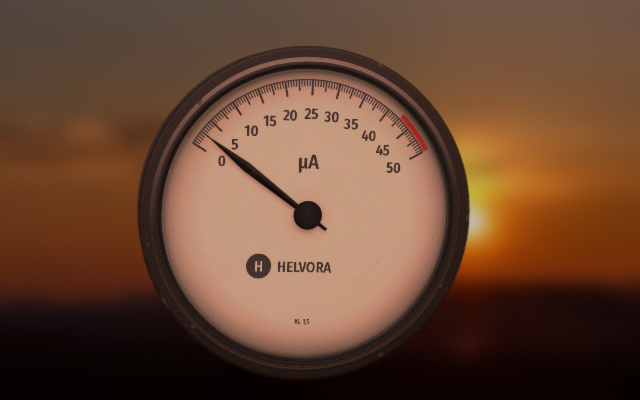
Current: 2.5 µA
